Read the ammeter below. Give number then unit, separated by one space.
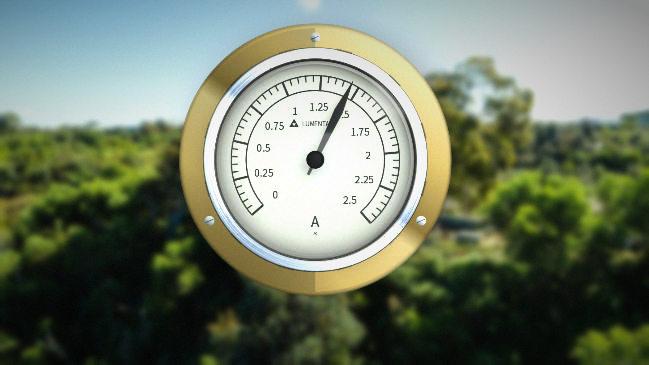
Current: 1.45 A
